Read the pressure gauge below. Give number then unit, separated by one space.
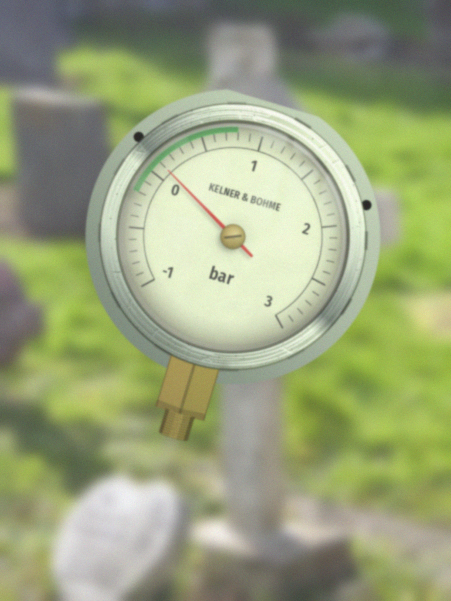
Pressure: 0.1 bar
